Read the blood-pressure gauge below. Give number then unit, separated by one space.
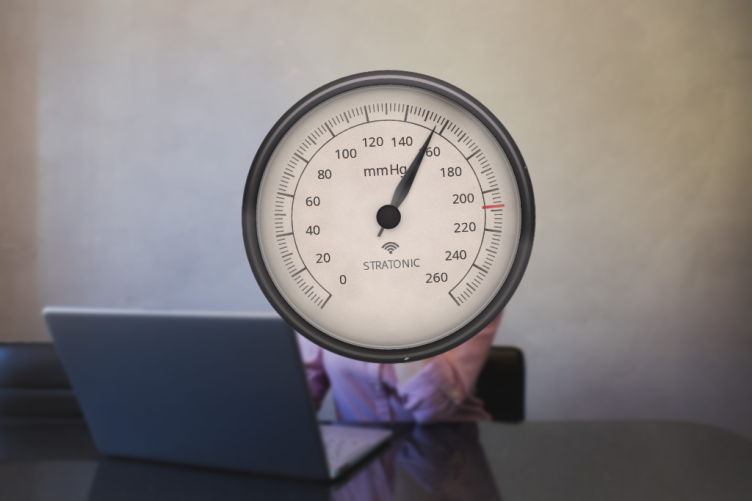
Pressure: 156 mmHg
